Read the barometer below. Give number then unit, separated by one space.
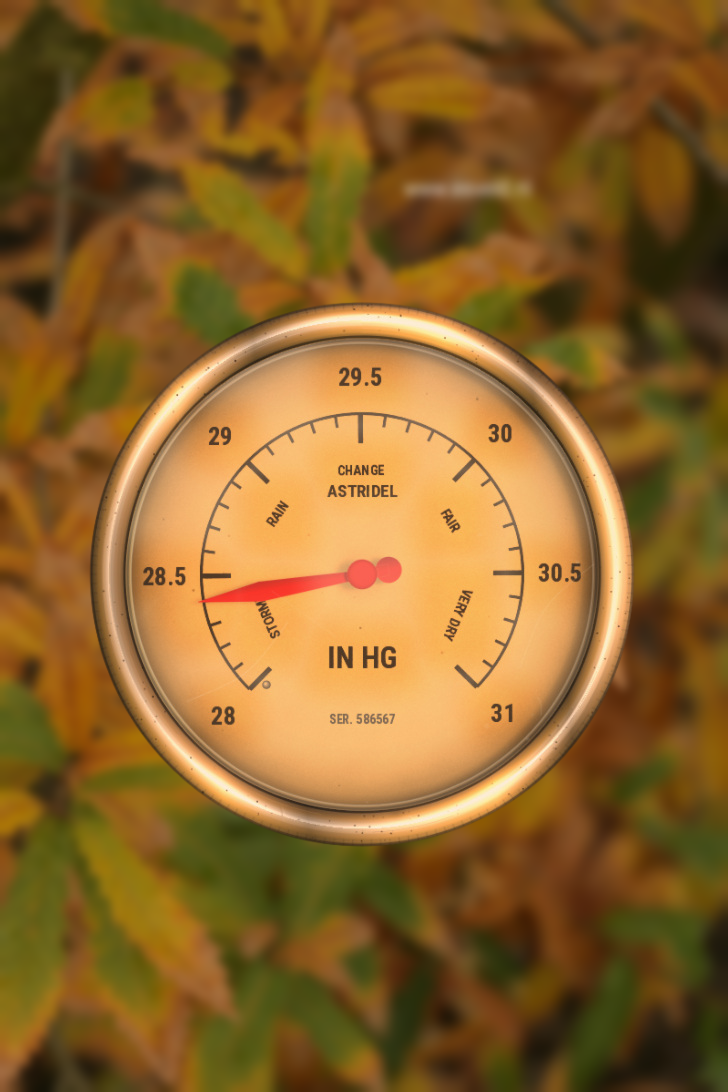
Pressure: 28.4 inHg
